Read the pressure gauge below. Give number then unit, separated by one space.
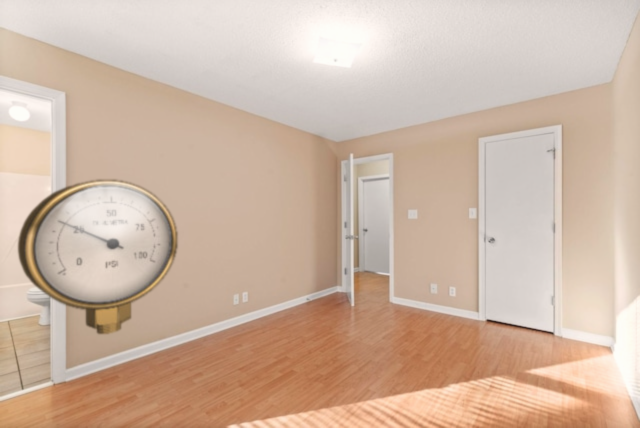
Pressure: 25 psi
